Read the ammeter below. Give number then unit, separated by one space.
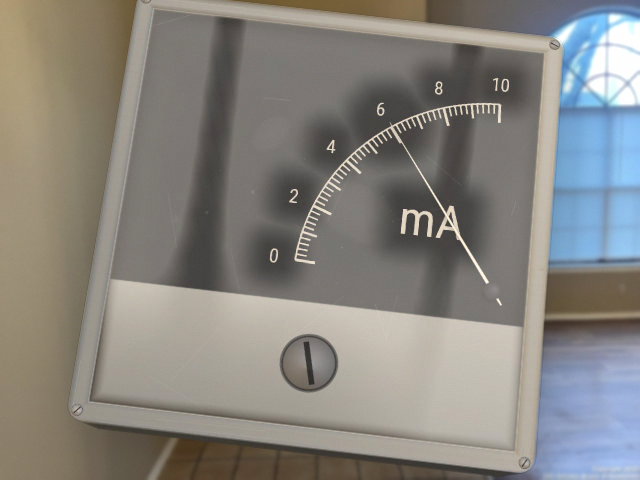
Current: 6 mA
